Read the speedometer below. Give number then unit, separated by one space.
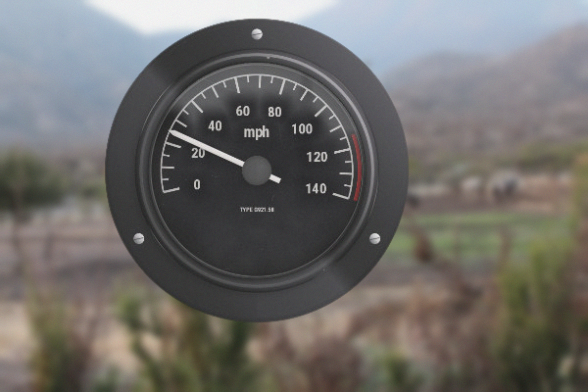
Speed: 25 mph
